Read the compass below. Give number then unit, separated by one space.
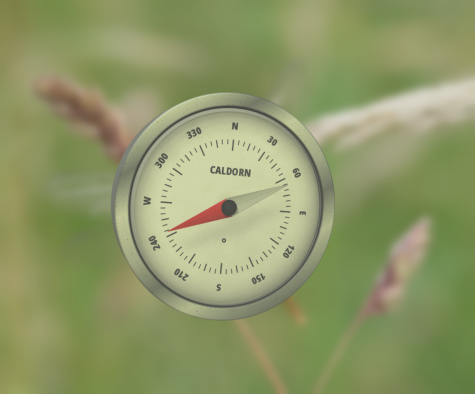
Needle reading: 245 °
